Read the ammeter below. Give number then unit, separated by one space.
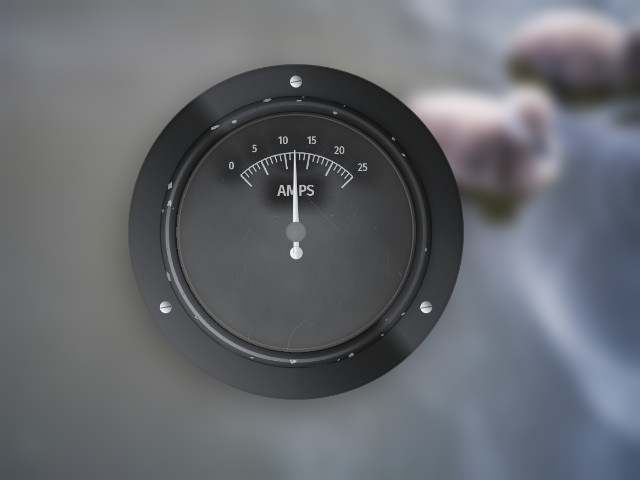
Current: 12 A
